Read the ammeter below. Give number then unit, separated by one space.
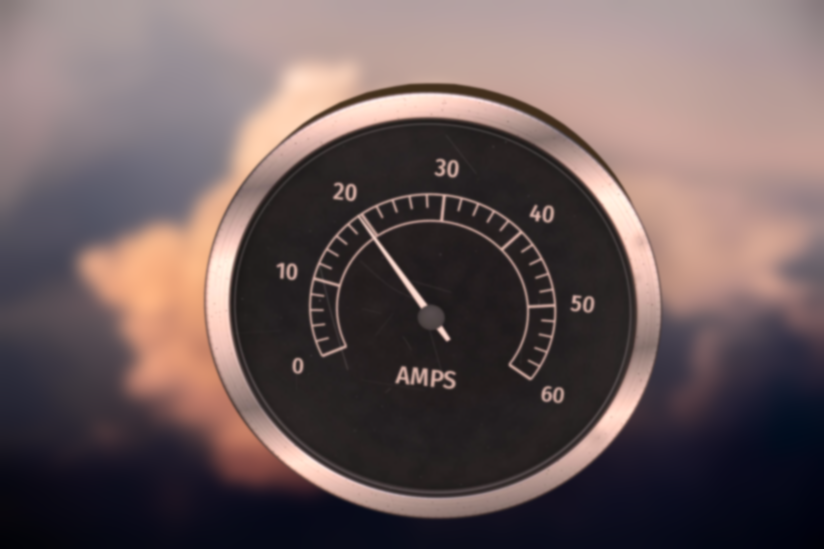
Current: 20 A
